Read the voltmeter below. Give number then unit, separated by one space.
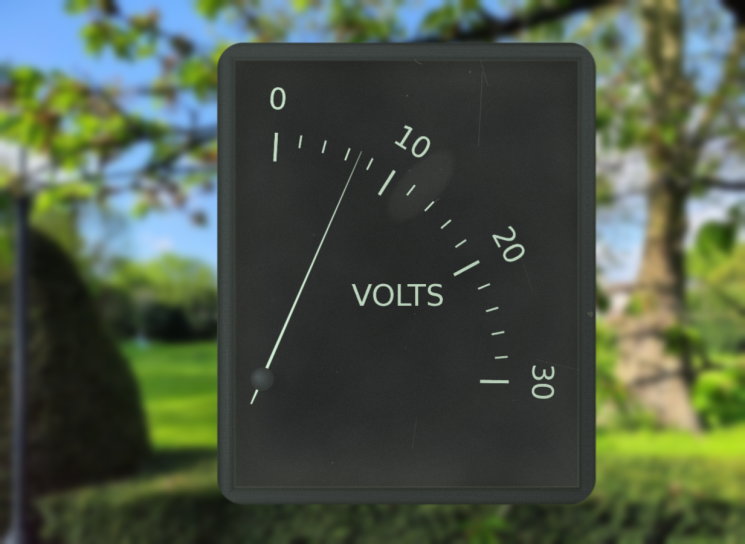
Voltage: 7 V
